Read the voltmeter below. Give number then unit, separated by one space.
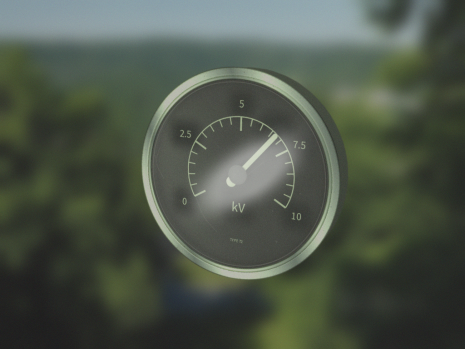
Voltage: 6.75 kV
